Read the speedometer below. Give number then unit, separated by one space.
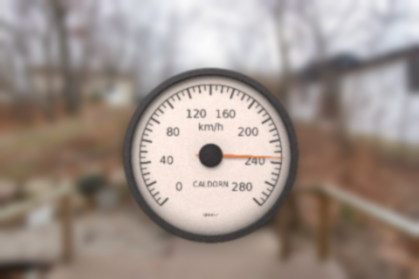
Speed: 235 km/h
